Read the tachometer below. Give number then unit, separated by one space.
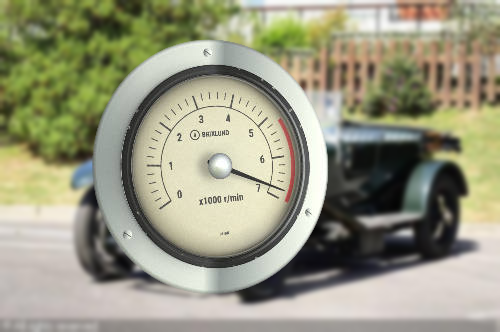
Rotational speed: 6800 rpm
